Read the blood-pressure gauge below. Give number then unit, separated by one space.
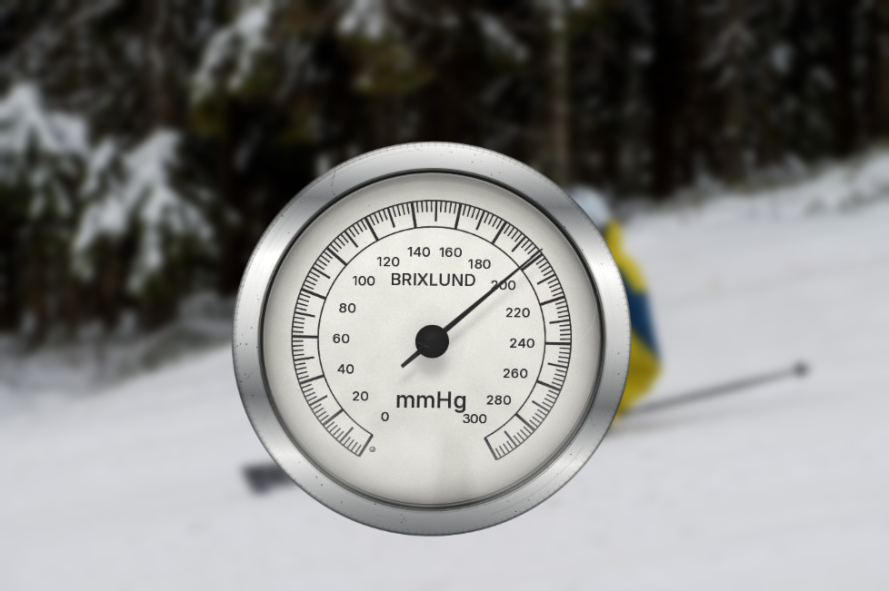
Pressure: 198 mmHg
